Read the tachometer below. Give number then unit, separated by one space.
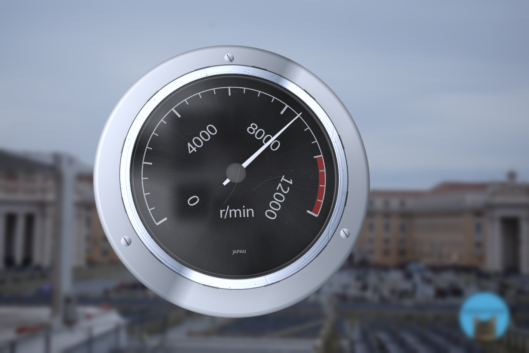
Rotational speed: 8500 rpm
